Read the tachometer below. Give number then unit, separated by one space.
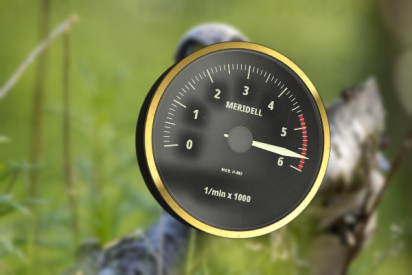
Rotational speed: 5700 rpm
